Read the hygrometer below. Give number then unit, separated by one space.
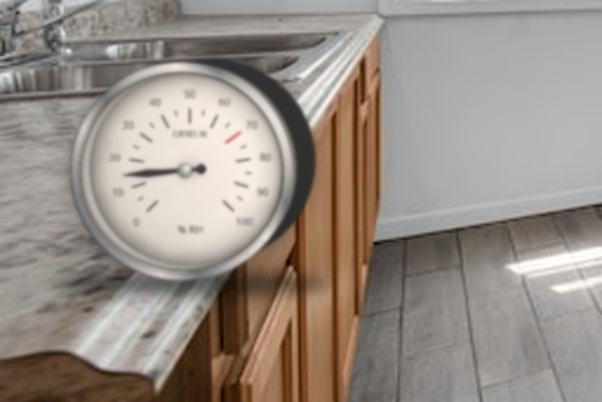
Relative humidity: 15 %
